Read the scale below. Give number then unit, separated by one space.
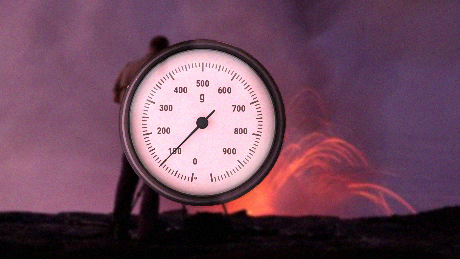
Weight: 100 g
